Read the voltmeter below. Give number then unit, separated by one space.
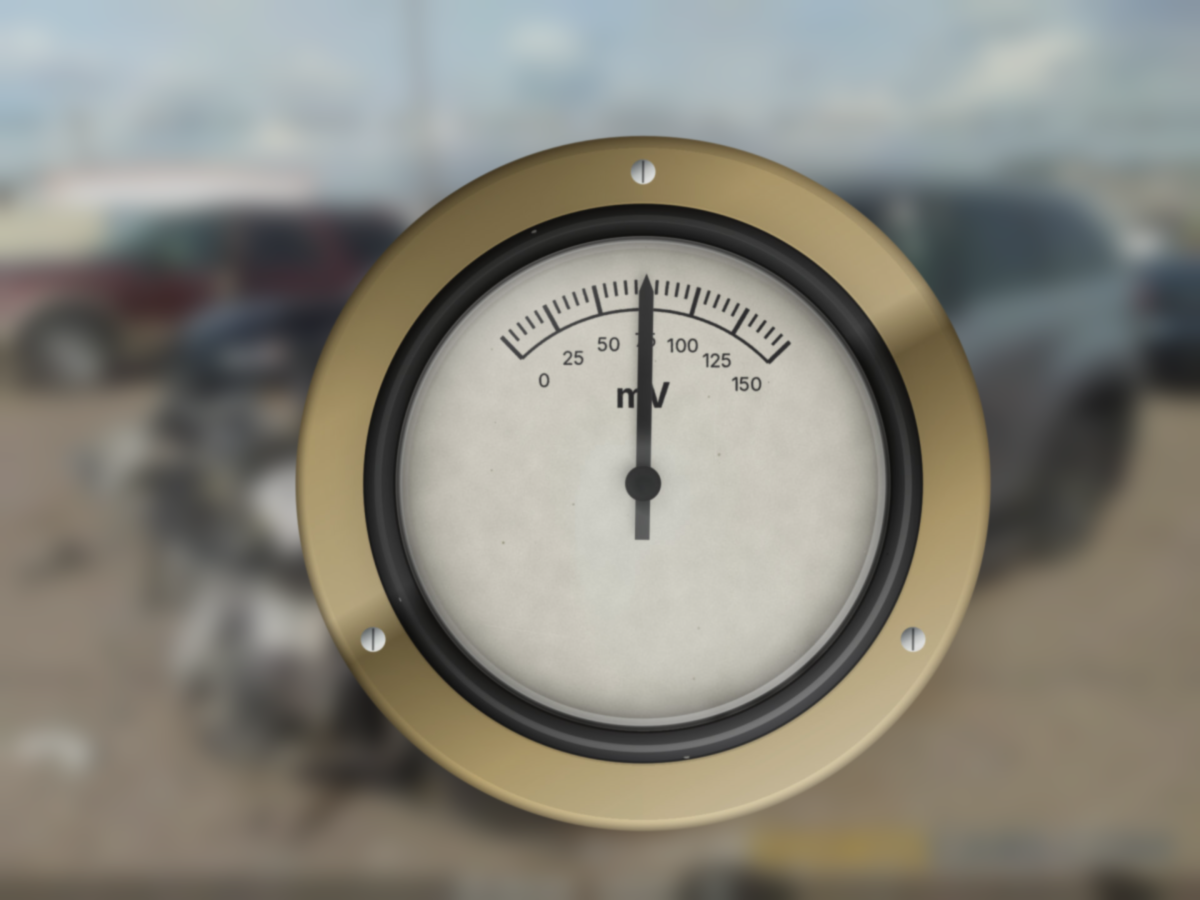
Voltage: 75 mV
